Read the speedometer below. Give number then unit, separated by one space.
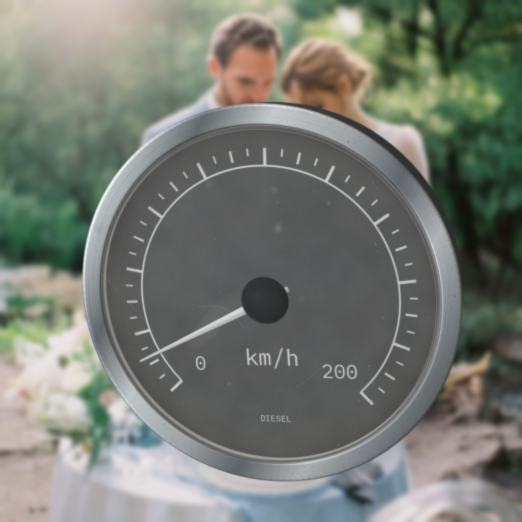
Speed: 12.5 km/h
